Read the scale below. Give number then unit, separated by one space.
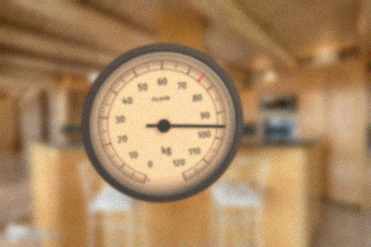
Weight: 95 kg
